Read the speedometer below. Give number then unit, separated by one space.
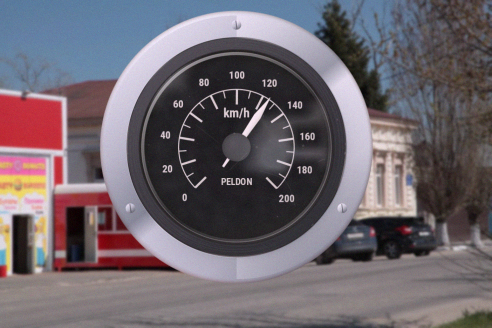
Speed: 125 km/h
